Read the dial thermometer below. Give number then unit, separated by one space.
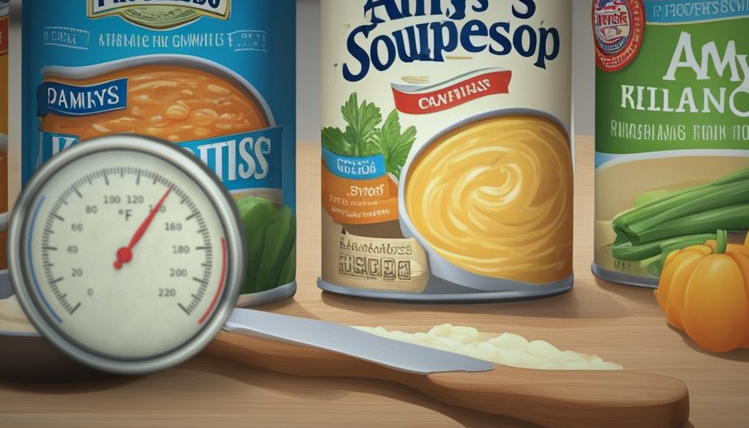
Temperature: 140 °F
